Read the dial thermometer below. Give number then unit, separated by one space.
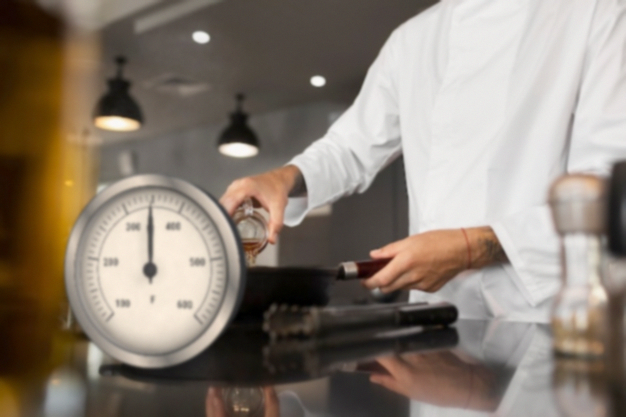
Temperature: 350 °F
